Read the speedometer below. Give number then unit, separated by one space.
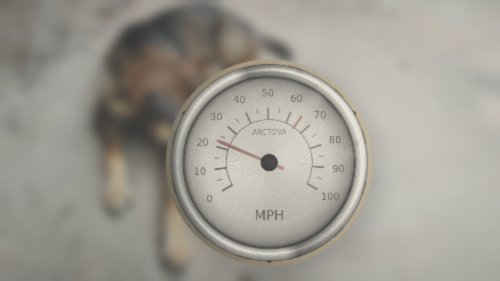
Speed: 22.5 mph
